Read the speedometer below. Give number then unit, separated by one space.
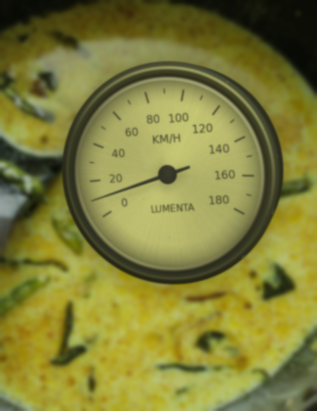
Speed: 10 km/h
